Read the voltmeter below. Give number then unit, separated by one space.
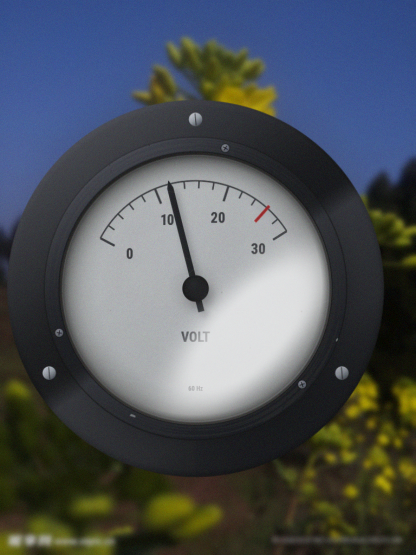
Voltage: 12 V
